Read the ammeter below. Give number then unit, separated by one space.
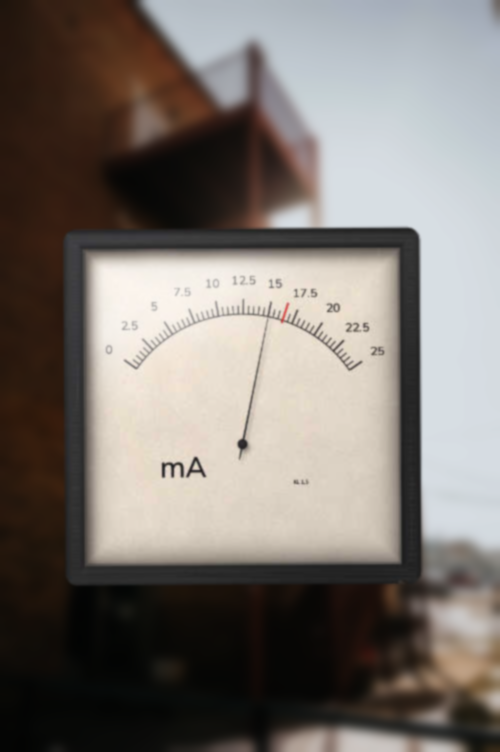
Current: 15 mA
